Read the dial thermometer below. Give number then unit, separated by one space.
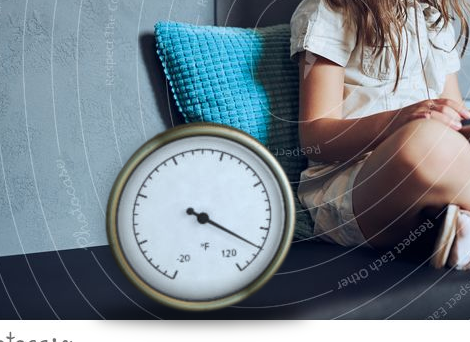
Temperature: 108 °F
